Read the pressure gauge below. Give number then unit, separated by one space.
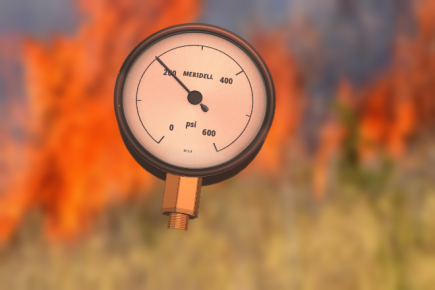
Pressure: 200 psi
